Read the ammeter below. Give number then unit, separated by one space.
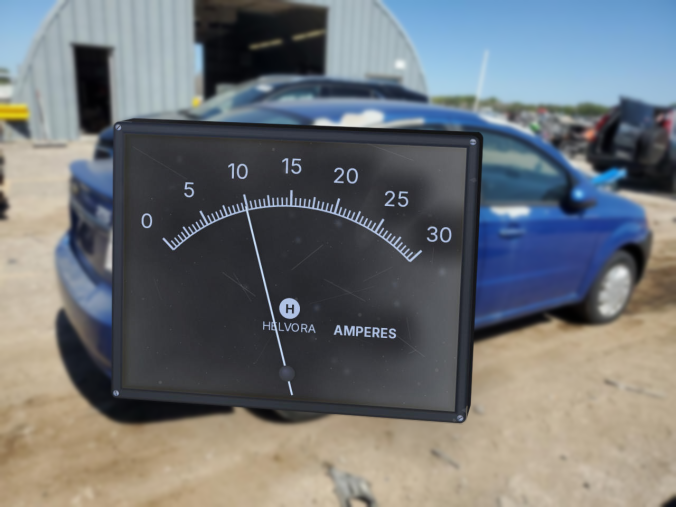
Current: 10 A
